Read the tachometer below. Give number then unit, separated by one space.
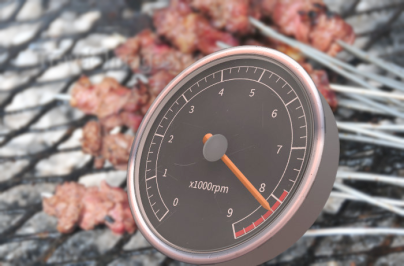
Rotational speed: 8200 rpm
